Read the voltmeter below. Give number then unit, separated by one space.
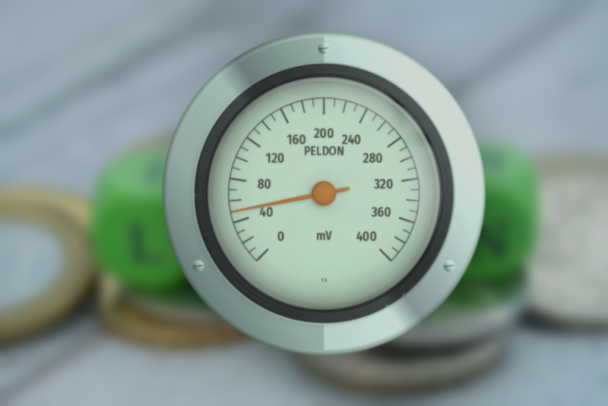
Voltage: 50 mV
